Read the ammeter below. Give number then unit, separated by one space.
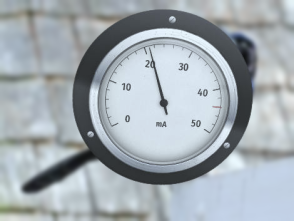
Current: 21 mA
